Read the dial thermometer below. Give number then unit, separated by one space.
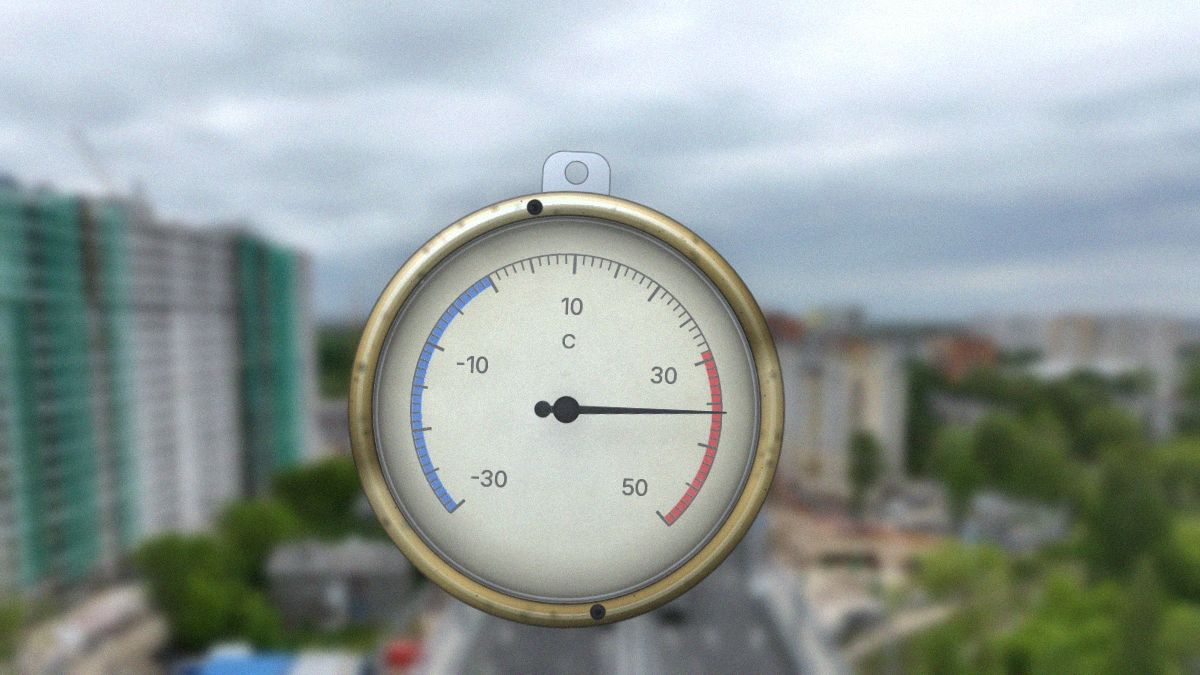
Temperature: 36 °C
